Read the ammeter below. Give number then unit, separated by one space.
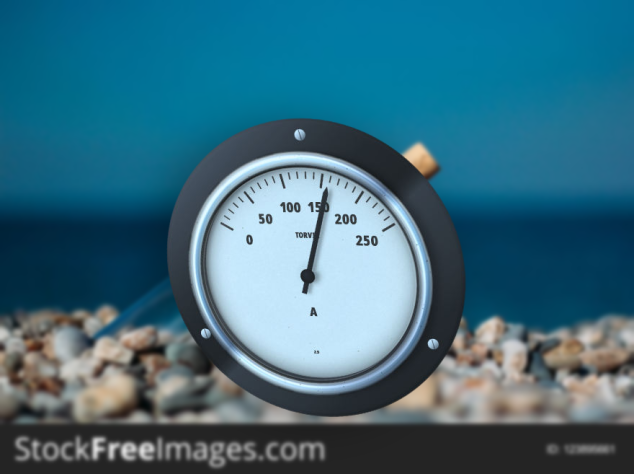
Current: 160 A
